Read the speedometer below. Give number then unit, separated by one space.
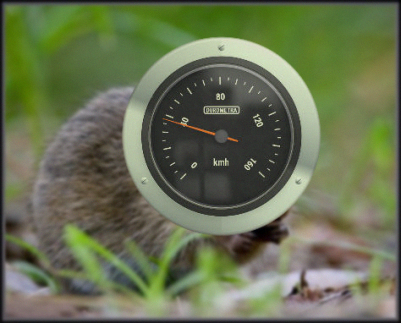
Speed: 37.5 km/h
